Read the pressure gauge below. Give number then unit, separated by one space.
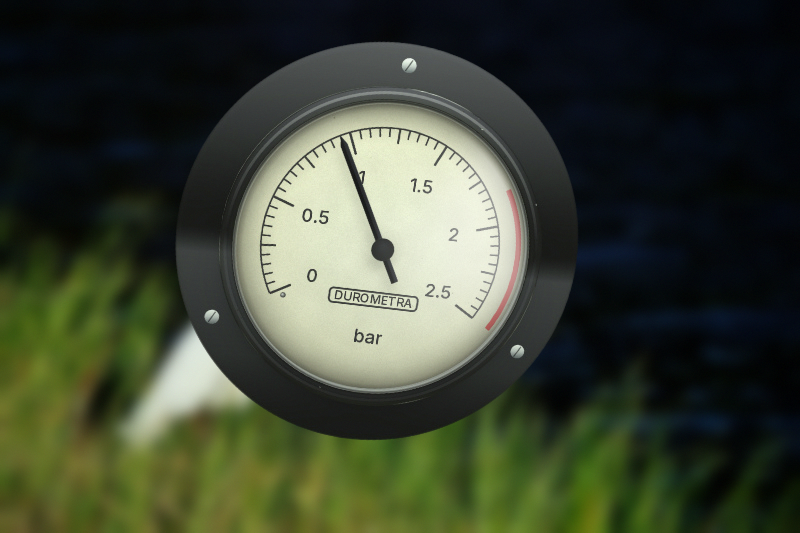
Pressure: 0.95 bar
